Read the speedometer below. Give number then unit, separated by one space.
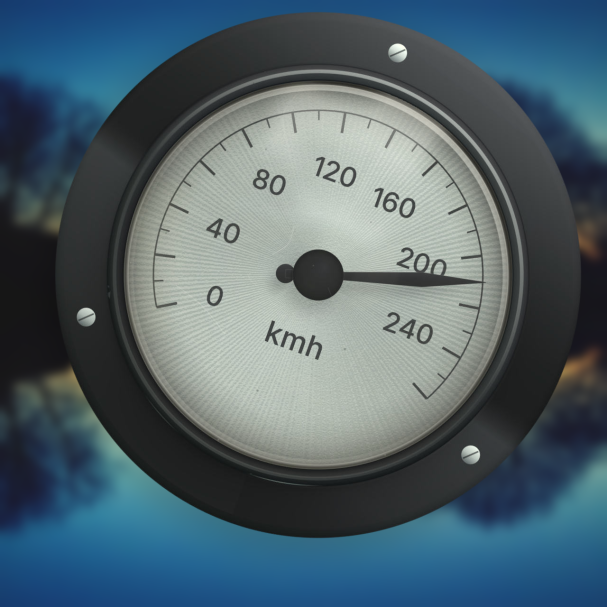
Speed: 210 km/h
